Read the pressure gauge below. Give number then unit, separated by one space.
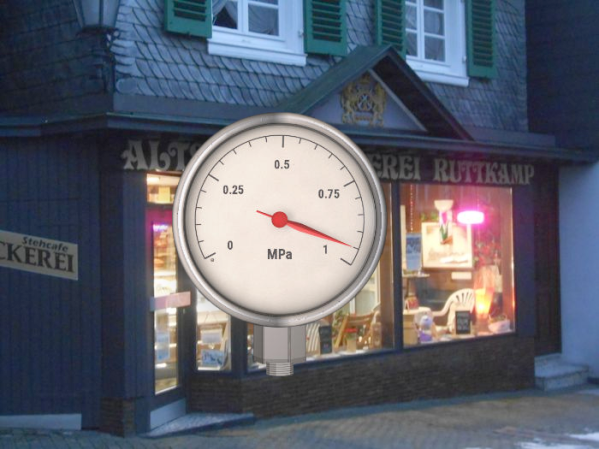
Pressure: 0.95 MPa
